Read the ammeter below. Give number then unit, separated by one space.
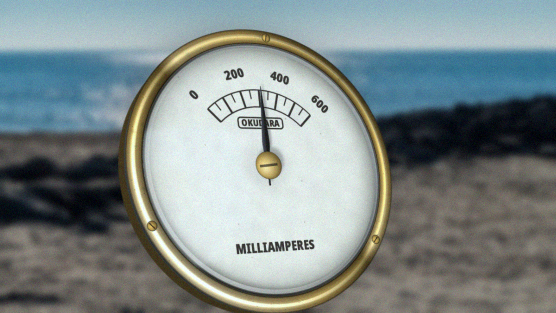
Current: 300 mA
